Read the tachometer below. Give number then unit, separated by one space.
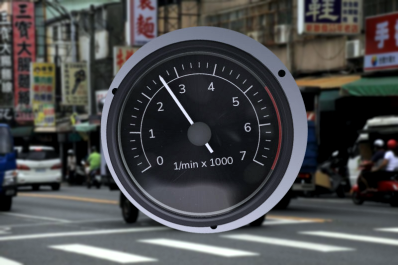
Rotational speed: 2600 rpm
